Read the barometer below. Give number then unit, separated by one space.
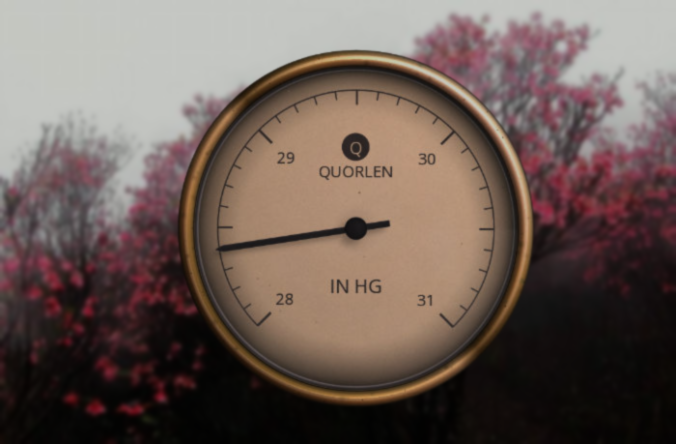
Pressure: 28.4 inHg
